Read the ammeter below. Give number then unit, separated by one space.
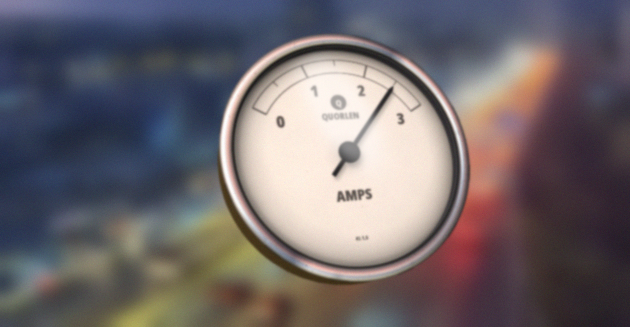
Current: 2.5 A
